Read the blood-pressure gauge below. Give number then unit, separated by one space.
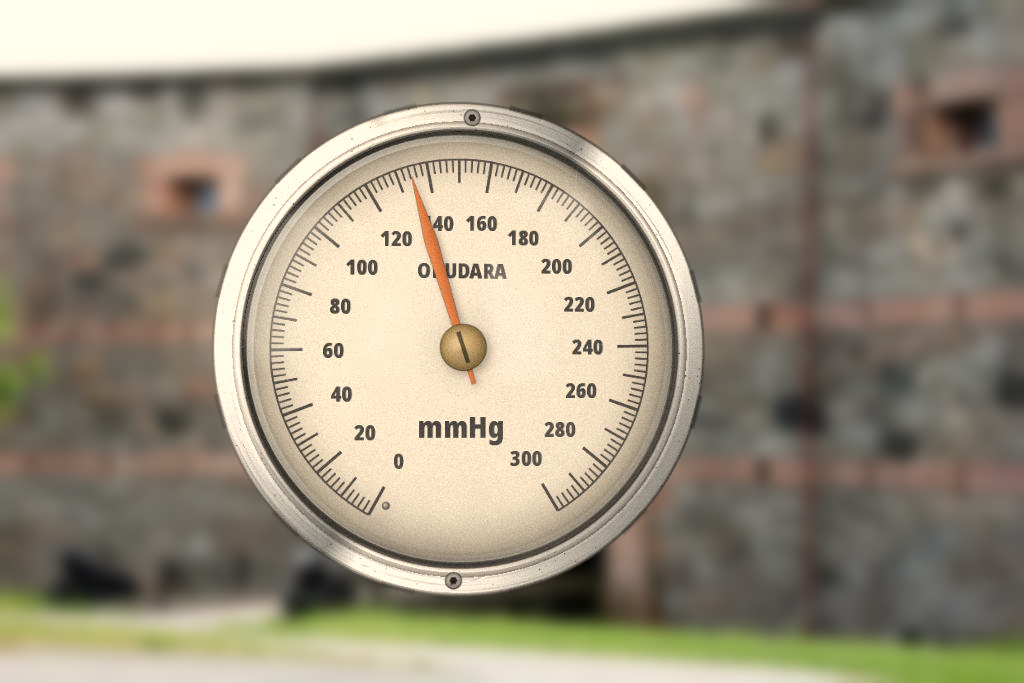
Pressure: 134 mmHg
